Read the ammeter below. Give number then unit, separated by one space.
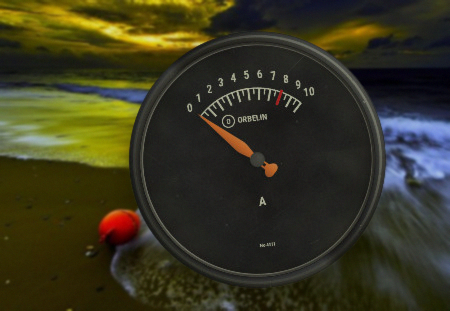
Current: 0 A
